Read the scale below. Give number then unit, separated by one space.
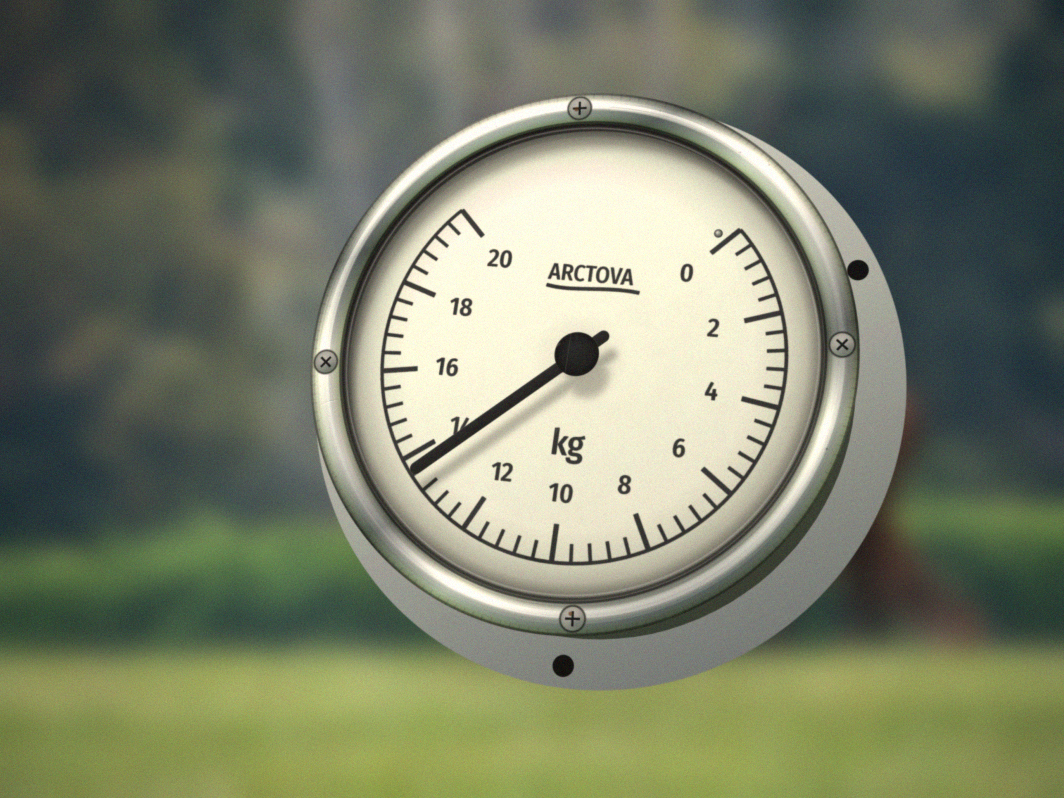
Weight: 13.6 kg
